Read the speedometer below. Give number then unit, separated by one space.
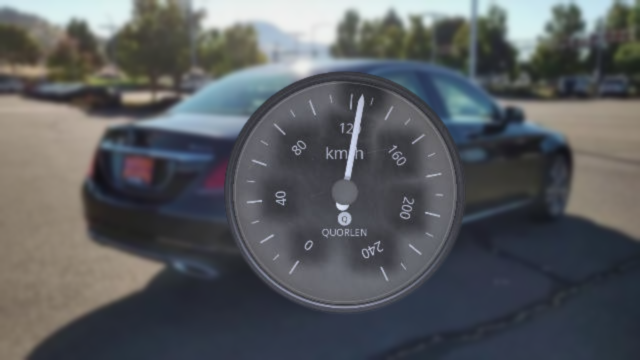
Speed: 125 km/h
